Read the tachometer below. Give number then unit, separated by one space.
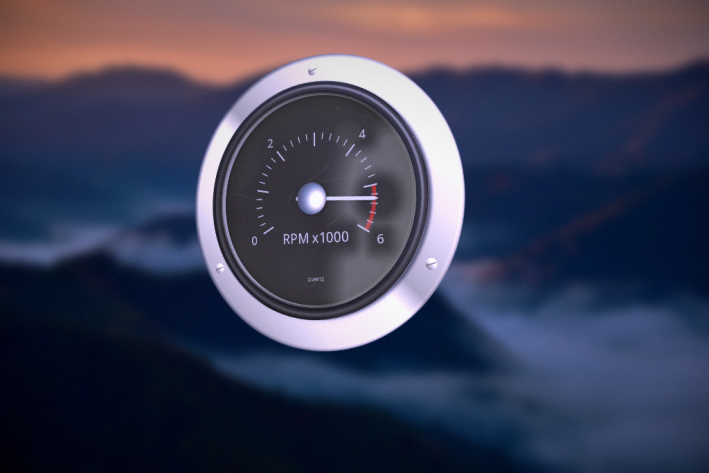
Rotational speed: 5300 rpm
